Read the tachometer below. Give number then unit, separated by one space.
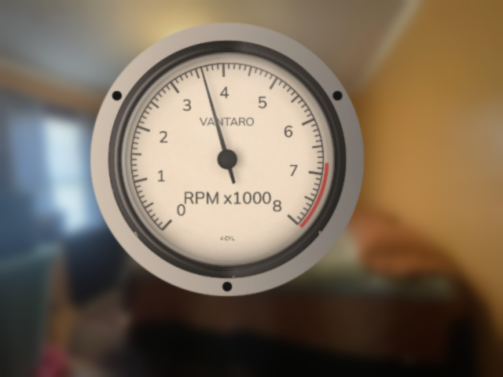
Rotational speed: 3600 rpm
